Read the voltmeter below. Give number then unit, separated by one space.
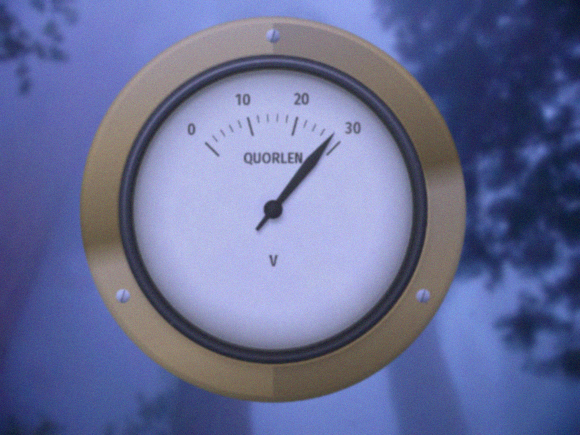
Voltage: 28 V
